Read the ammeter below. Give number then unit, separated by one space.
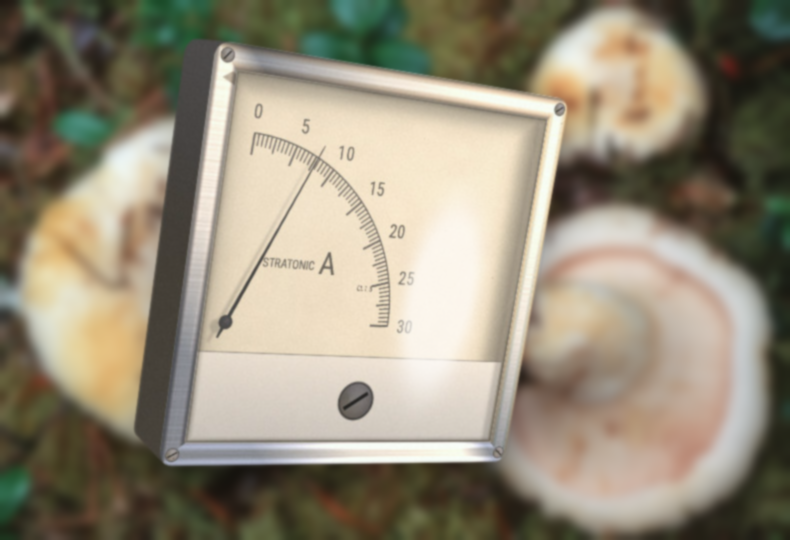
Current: 7.5 A
